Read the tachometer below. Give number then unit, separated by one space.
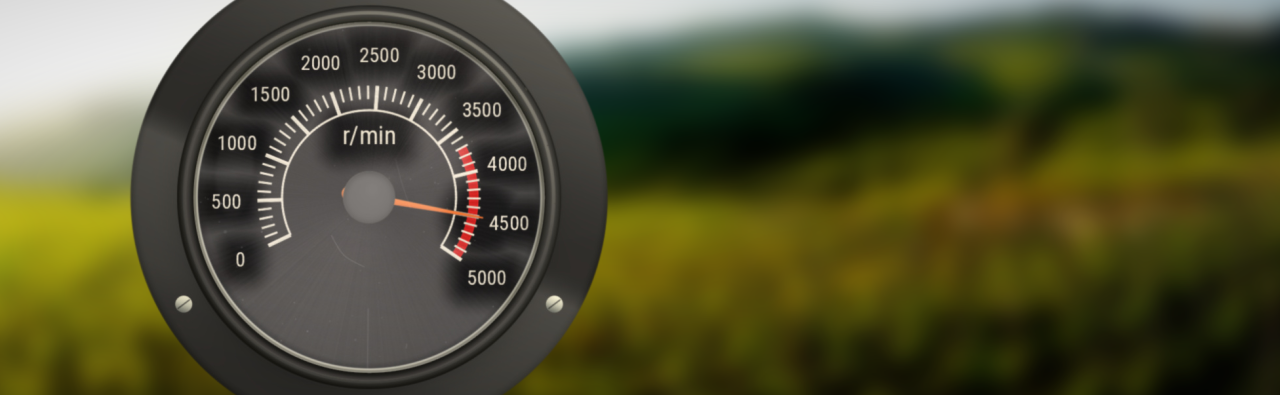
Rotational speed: 4500 rpm
